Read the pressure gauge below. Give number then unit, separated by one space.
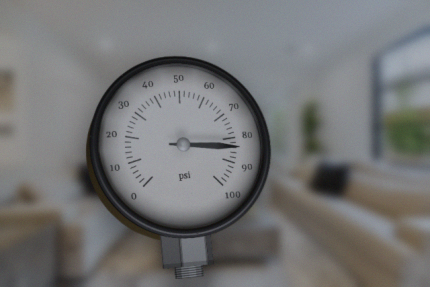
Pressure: 84 psi
